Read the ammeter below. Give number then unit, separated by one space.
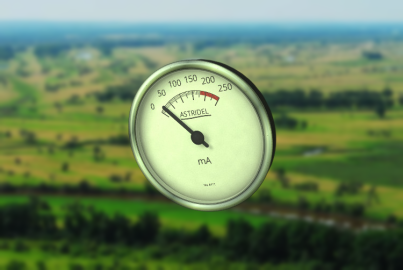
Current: 25 mA
